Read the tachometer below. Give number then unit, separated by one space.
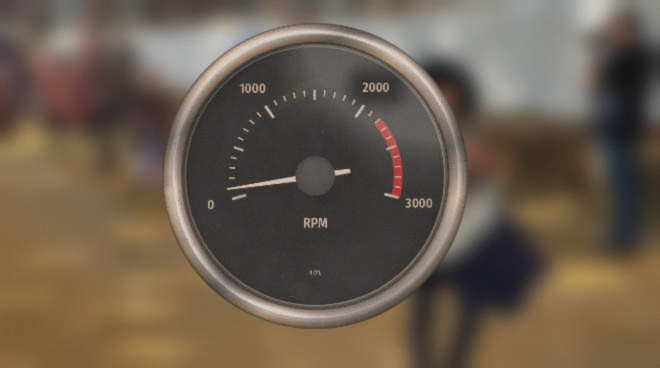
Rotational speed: 100 rpm
